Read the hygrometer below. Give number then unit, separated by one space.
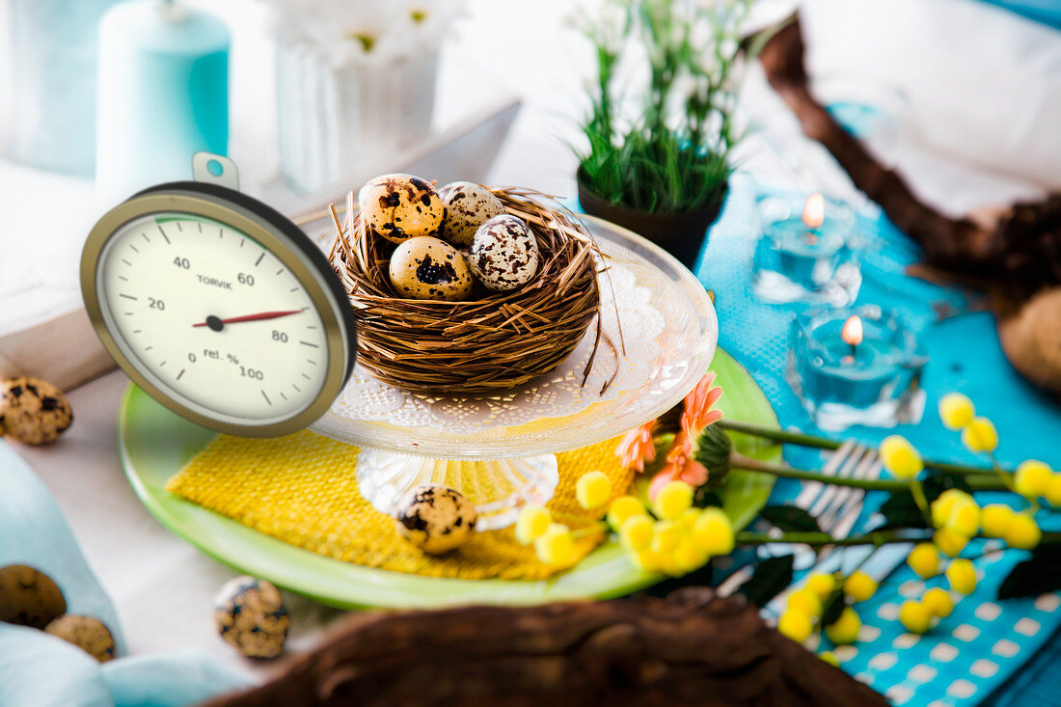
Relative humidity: 72 %
